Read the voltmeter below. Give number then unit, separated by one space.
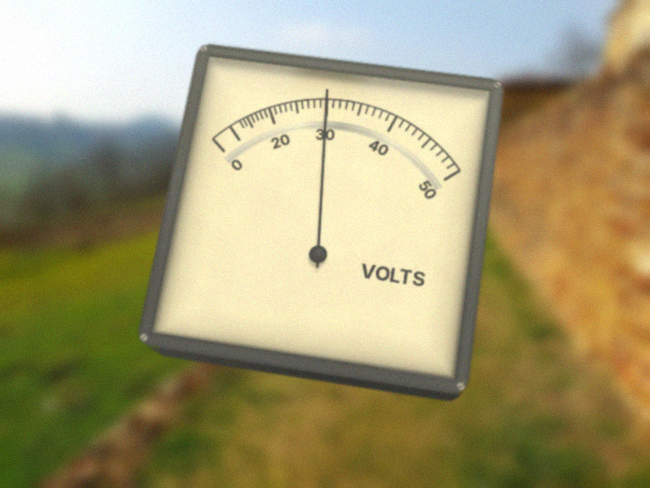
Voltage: 30 V
